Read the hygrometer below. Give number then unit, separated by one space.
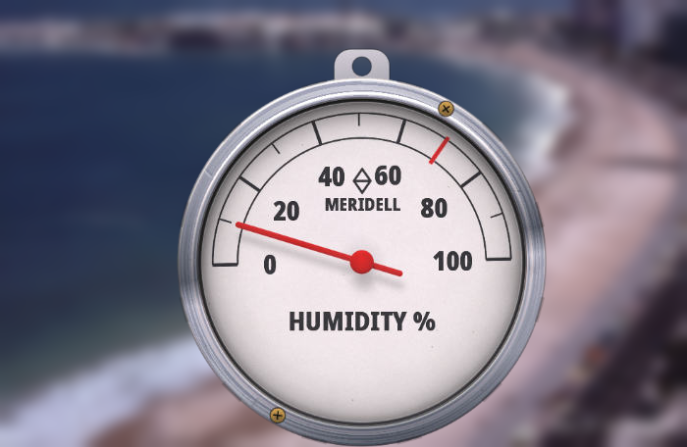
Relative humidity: 10 %
